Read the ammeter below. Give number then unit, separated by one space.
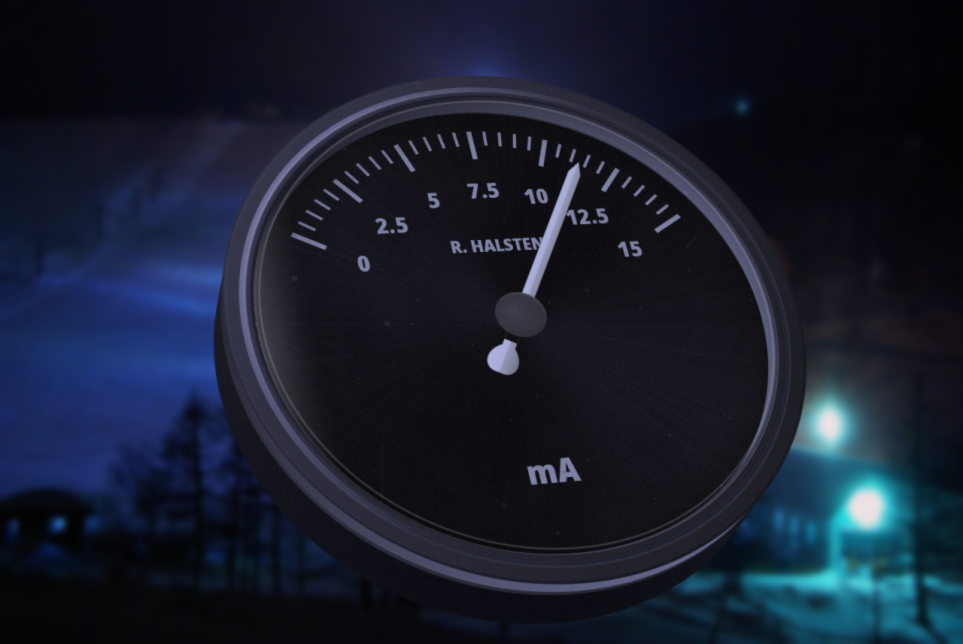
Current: 11.25 mA
